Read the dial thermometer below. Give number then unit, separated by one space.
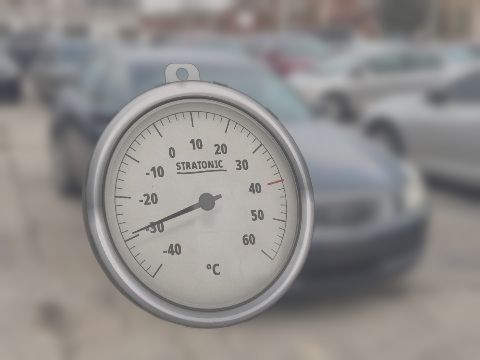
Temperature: -29 °C
